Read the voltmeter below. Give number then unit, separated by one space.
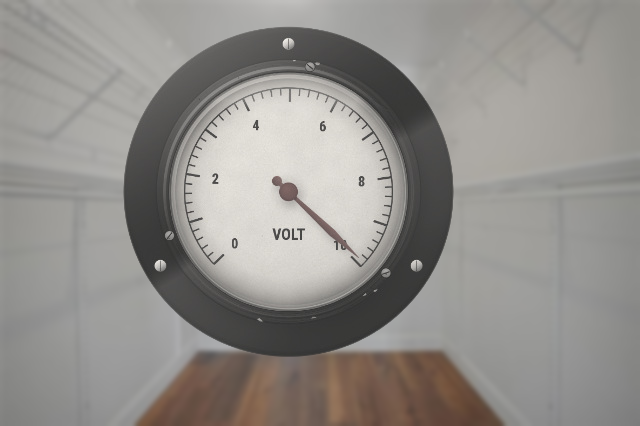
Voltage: 9.9 V
